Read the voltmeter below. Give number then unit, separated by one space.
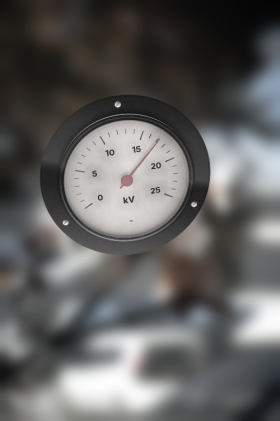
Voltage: 17 kV
